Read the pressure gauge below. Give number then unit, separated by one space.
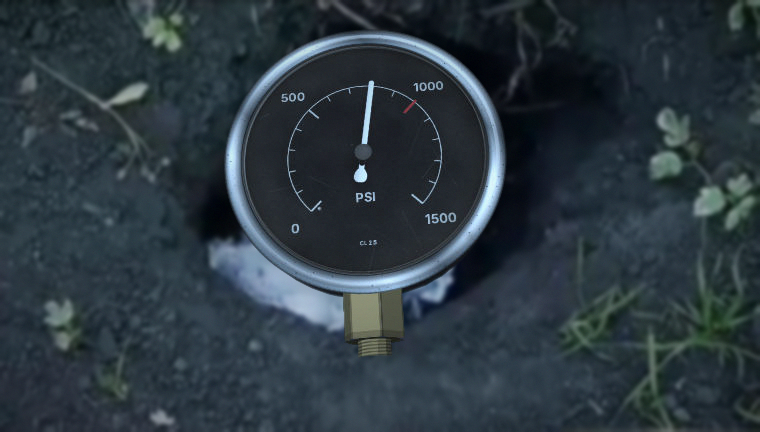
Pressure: 800 psi
